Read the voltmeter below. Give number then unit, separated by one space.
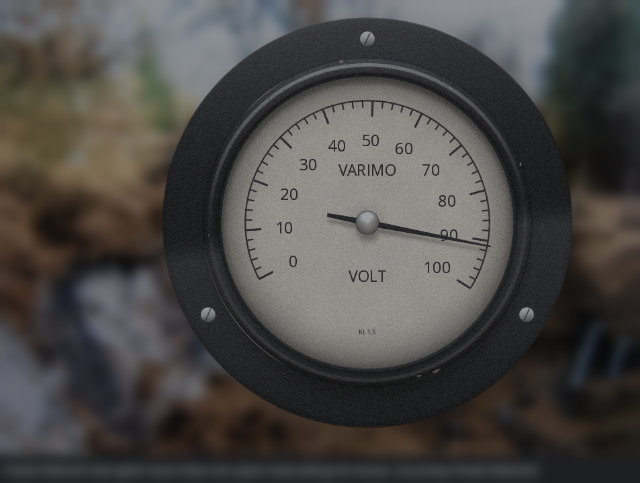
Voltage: 91 V
